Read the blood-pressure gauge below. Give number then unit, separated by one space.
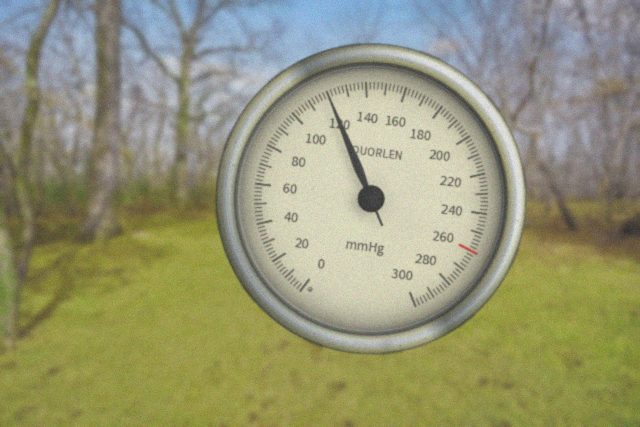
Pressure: 120 mmHg
